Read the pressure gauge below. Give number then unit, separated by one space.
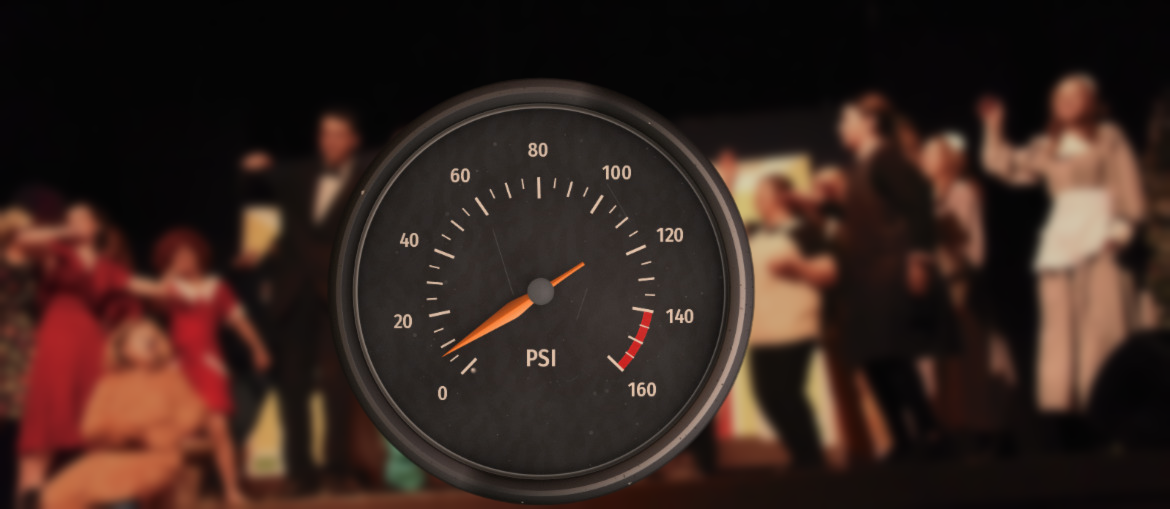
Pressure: 7.5 psi
